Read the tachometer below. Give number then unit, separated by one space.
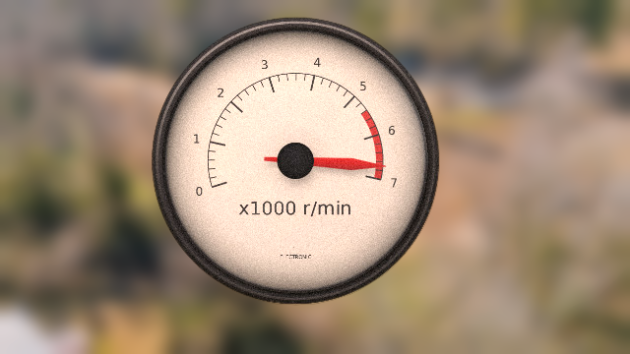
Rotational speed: 6700 rpm
